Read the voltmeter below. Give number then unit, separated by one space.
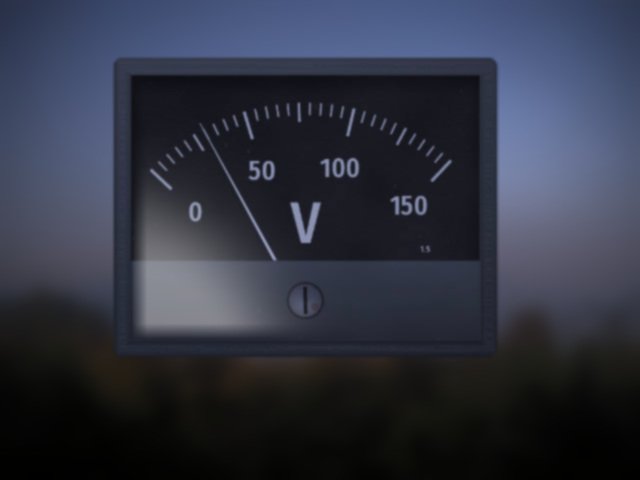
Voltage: 30 V
